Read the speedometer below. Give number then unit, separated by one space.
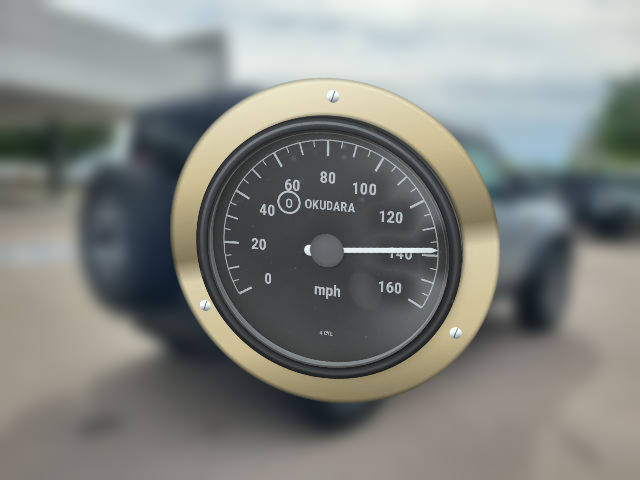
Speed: 137.5 mph
